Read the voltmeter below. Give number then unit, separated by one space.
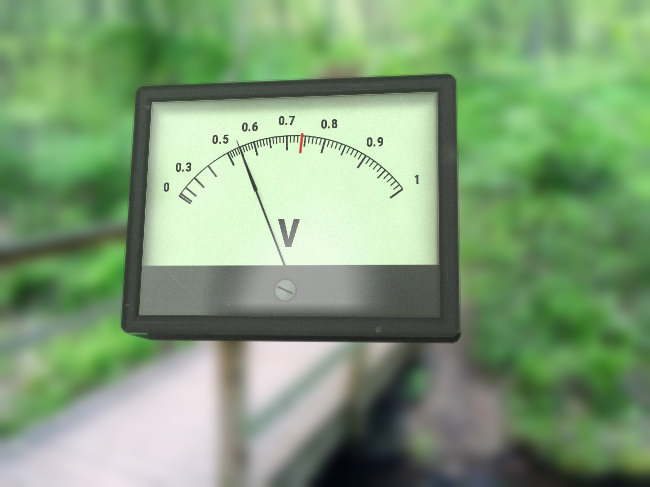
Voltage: 0.55 V
